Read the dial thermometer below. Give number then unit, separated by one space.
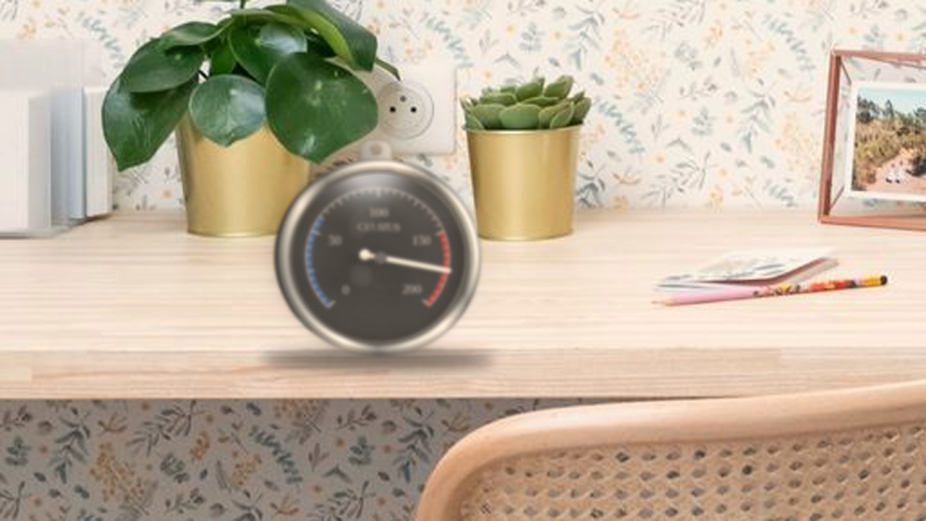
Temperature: 175 °C
